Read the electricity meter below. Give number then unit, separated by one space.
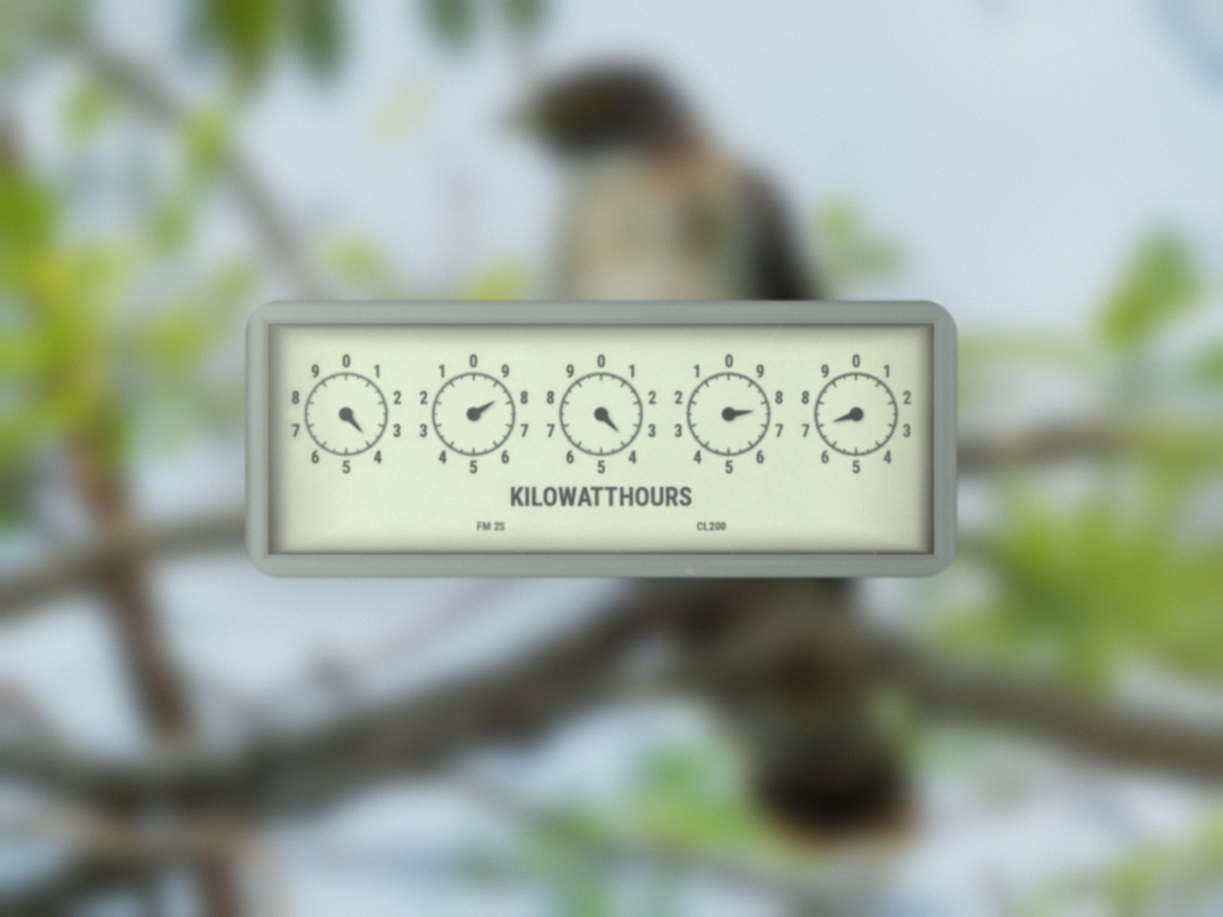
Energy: 38377 kWh
